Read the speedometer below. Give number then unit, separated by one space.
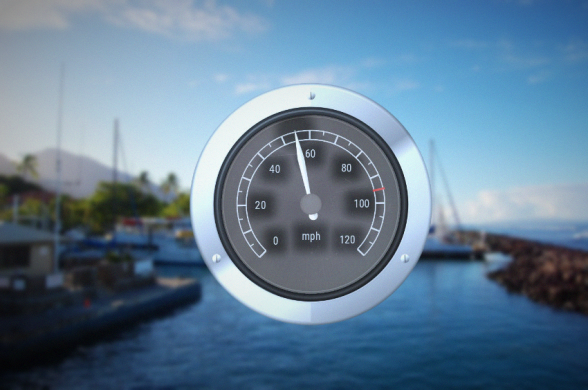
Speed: 55 mph
